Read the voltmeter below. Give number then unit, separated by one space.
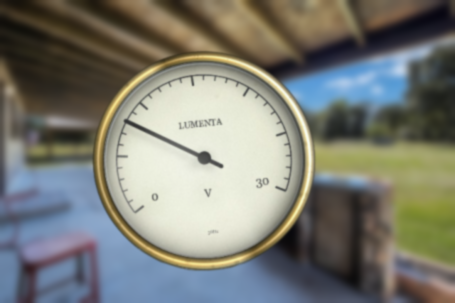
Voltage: 8 V
